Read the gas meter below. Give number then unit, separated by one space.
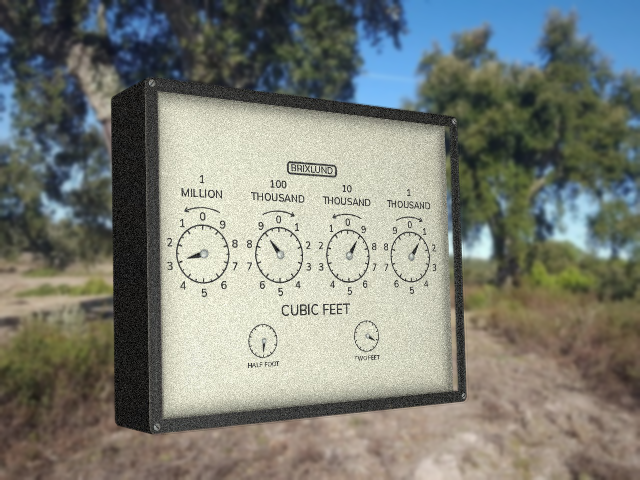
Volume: 289100 ft³
